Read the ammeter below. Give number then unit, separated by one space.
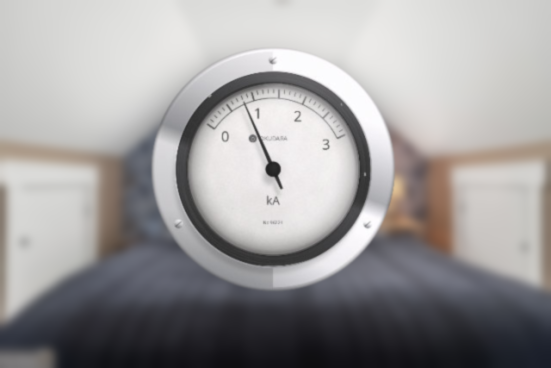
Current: 0.8 kA
